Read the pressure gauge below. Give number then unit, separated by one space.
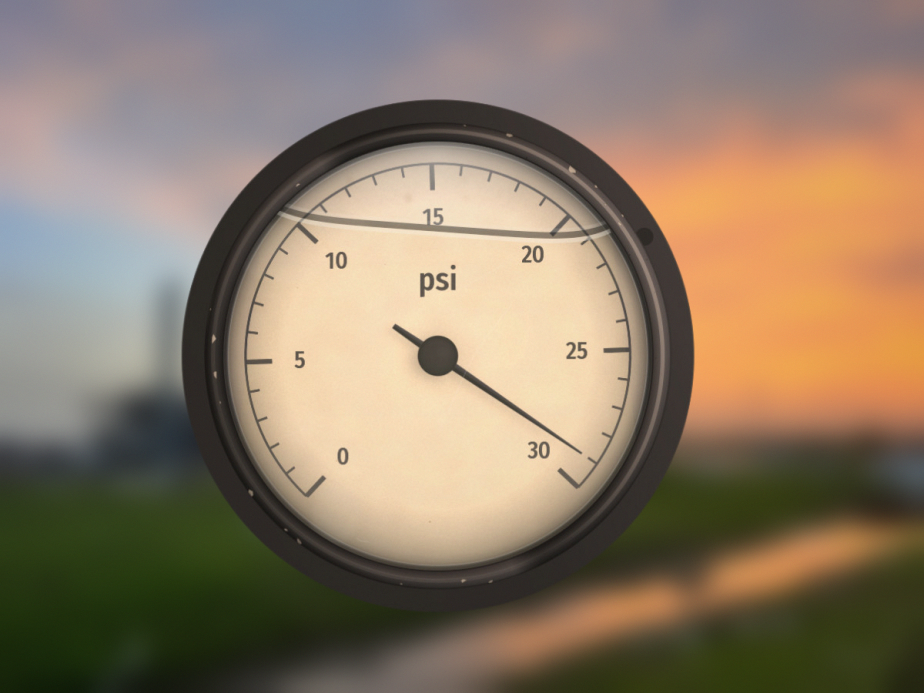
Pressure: 29 psi
